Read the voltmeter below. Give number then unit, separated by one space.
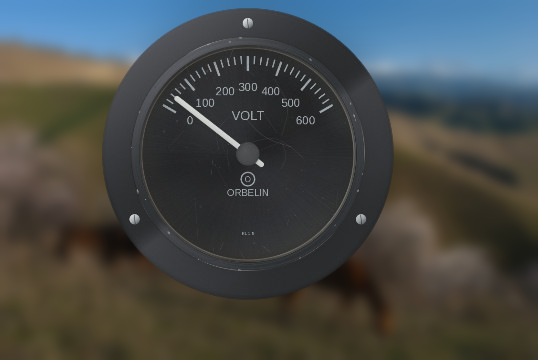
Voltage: 40 V
